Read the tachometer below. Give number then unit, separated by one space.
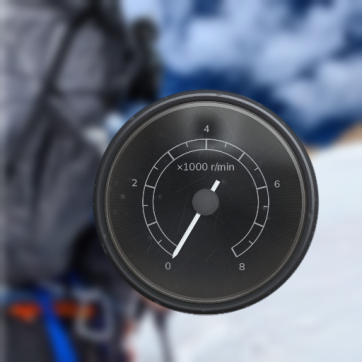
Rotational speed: 0 rpm
